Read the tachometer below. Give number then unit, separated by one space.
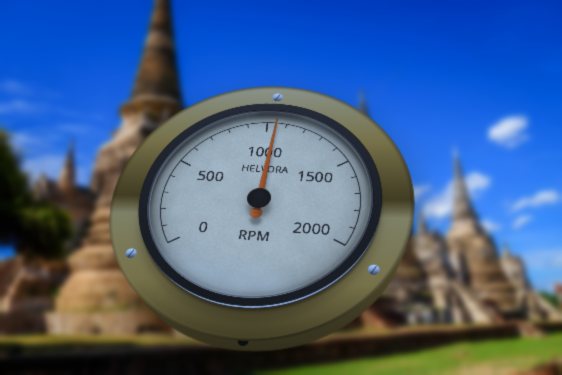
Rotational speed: 1050 rpm
